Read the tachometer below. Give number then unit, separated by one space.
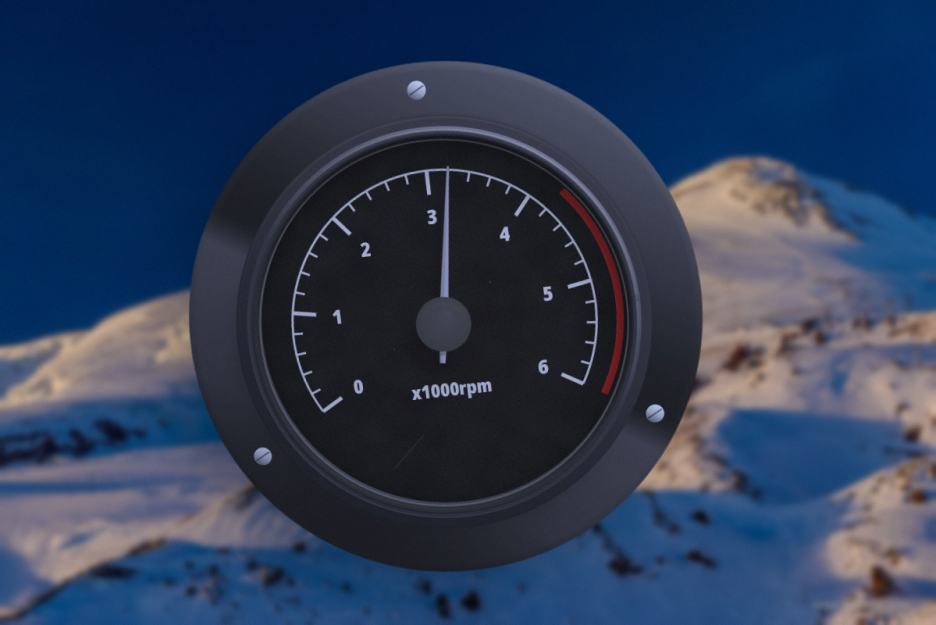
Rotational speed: 3200 rpm
